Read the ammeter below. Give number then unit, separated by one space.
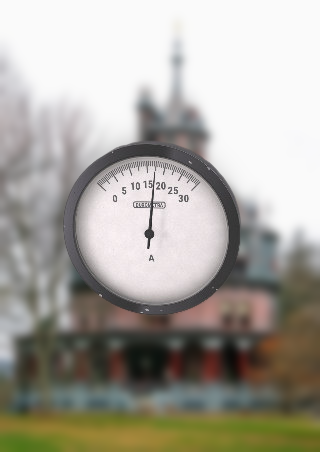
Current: 17.5 A
